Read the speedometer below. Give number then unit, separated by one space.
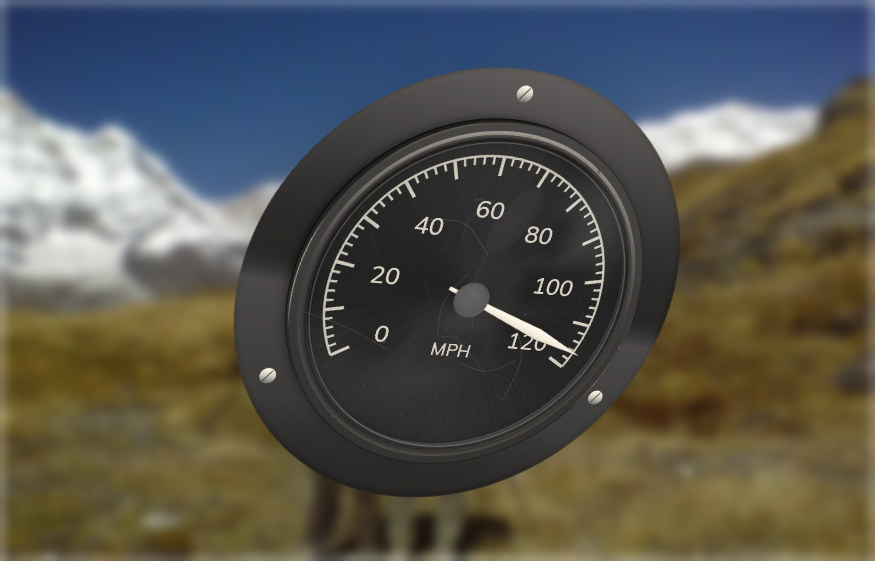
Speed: 116 mph
